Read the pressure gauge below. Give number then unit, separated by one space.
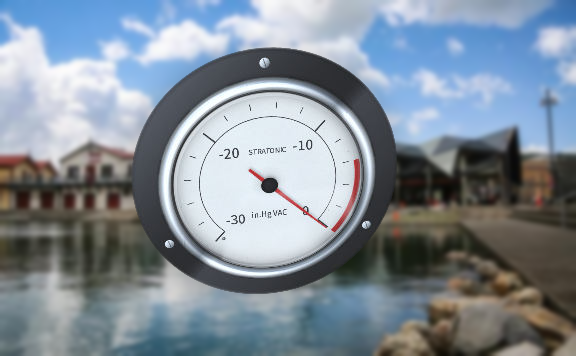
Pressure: 0 inHg
